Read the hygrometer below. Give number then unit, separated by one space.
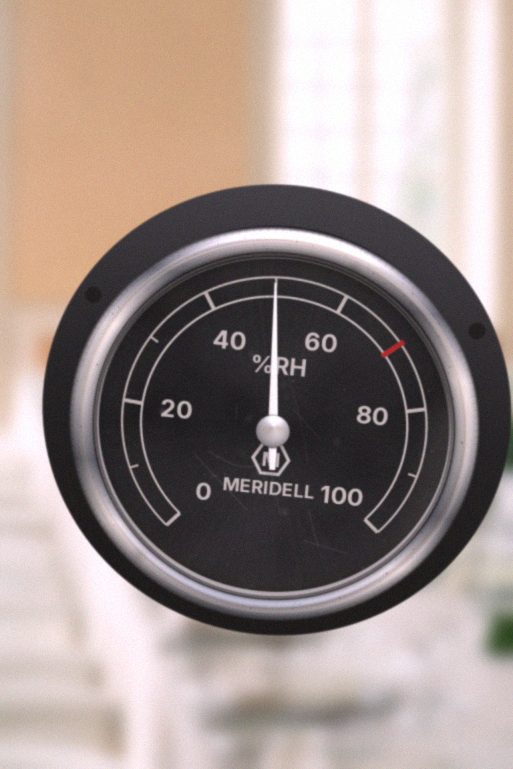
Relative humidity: 50 %
